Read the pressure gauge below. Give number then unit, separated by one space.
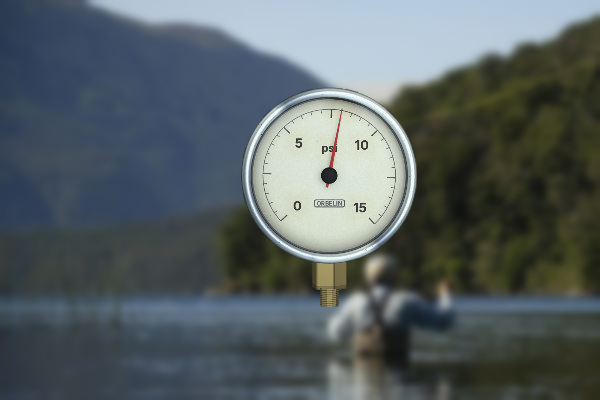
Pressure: 8 psi
